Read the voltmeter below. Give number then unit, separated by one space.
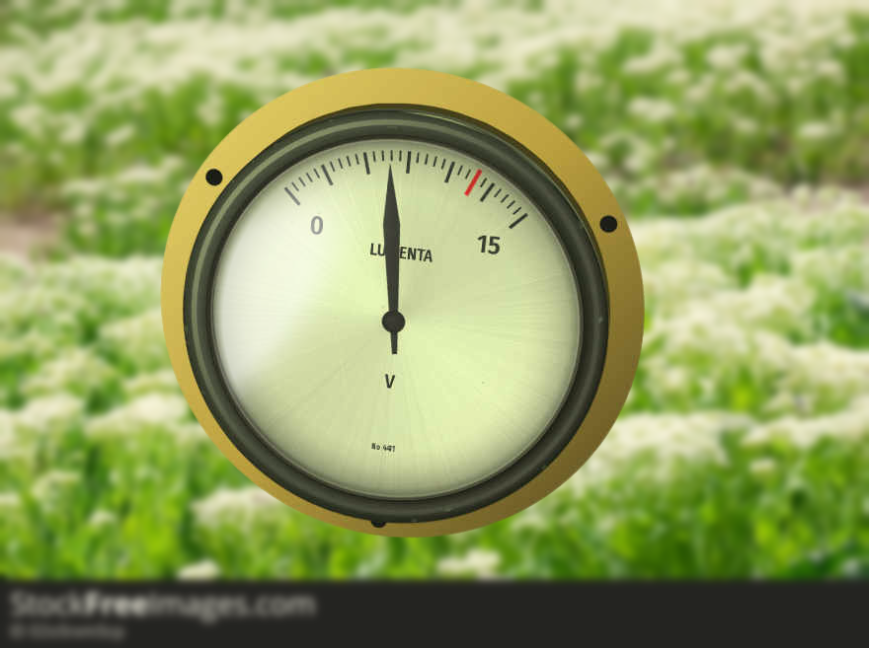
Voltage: 6.5 V
